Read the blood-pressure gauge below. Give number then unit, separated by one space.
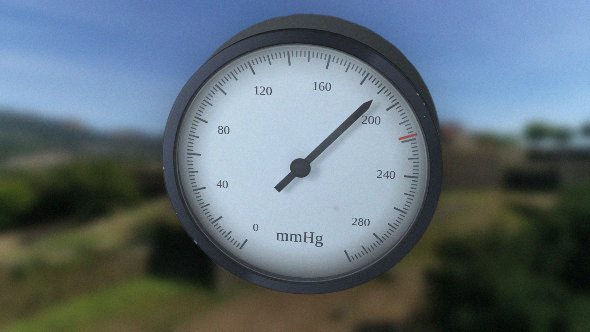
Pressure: 190 mmHg
